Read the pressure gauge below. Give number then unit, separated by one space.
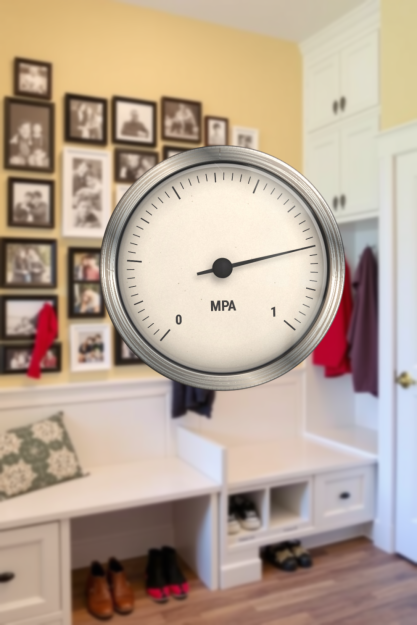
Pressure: 0.8 MPa
